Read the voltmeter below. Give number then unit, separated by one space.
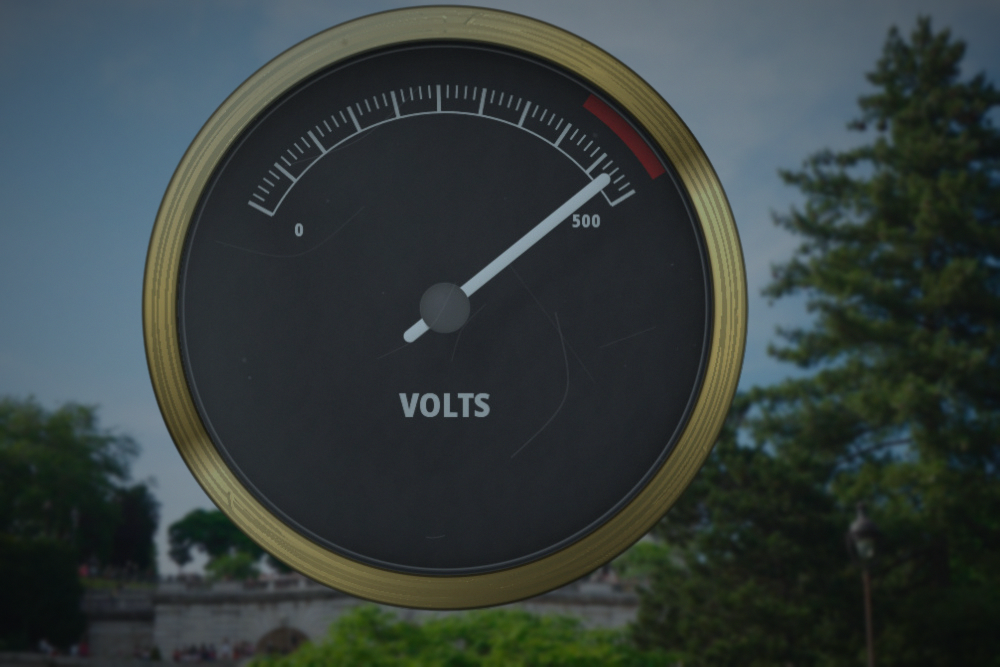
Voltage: 470 V
